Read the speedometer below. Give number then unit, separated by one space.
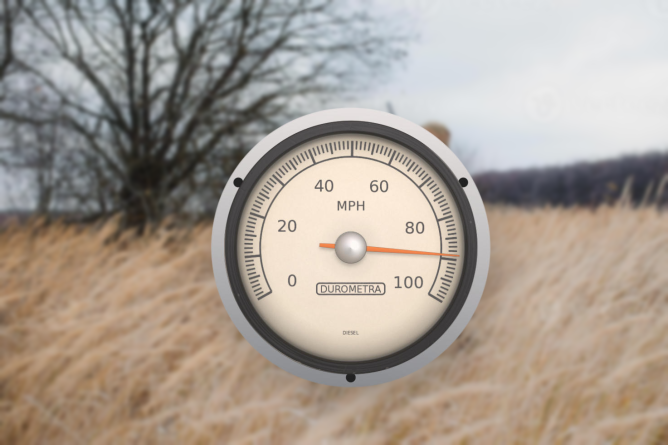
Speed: 89 mph
